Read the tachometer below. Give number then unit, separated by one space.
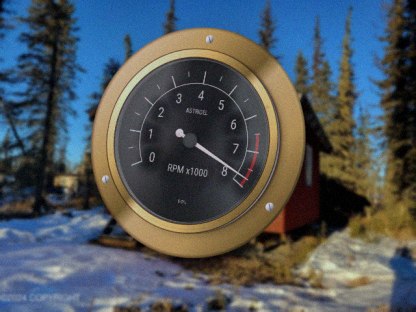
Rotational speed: 7750 rpm
